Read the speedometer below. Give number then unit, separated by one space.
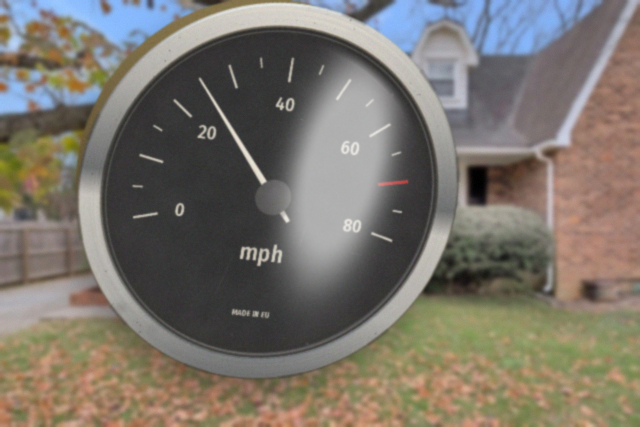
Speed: 25 mph
